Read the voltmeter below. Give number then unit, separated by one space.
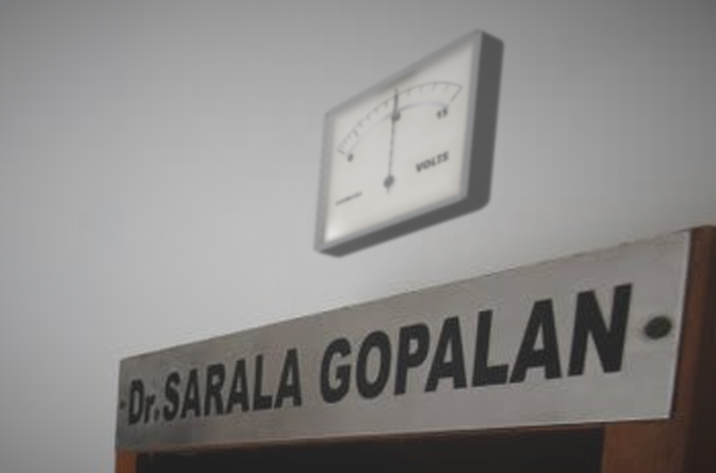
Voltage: 10 V
